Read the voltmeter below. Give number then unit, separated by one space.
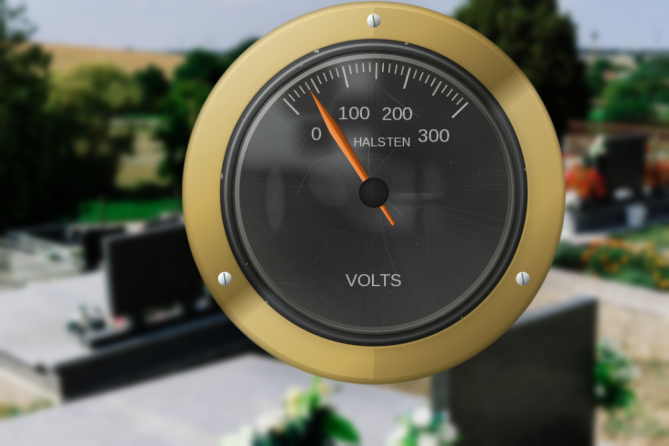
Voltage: 40 V
